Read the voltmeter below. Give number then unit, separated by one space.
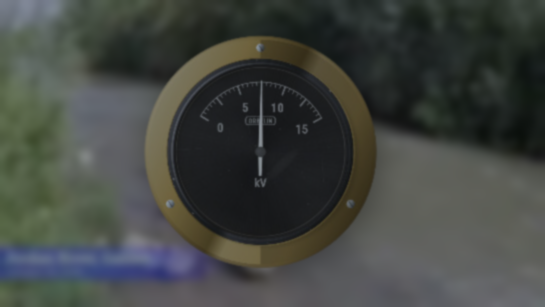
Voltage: 7.5 kV
